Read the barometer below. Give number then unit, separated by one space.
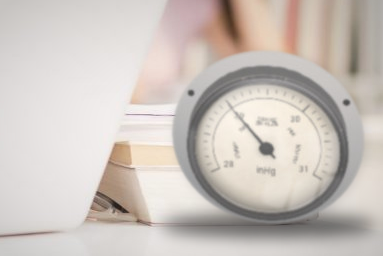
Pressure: 29 inHg
